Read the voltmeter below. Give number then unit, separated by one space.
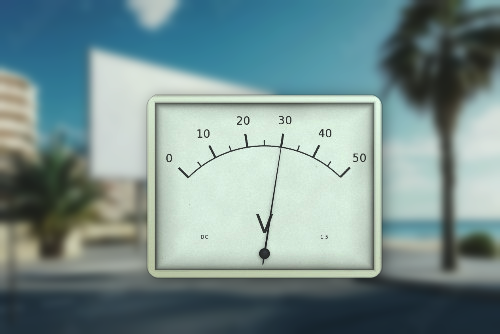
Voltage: 30 V
